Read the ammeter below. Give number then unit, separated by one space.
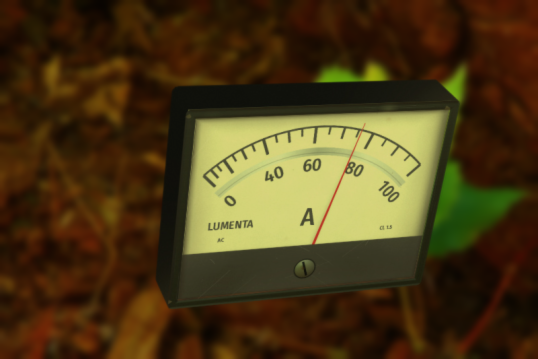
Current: 75 A
